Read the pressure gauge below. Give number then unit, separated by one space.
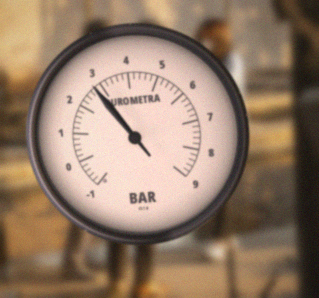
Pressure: 2.8 bar
